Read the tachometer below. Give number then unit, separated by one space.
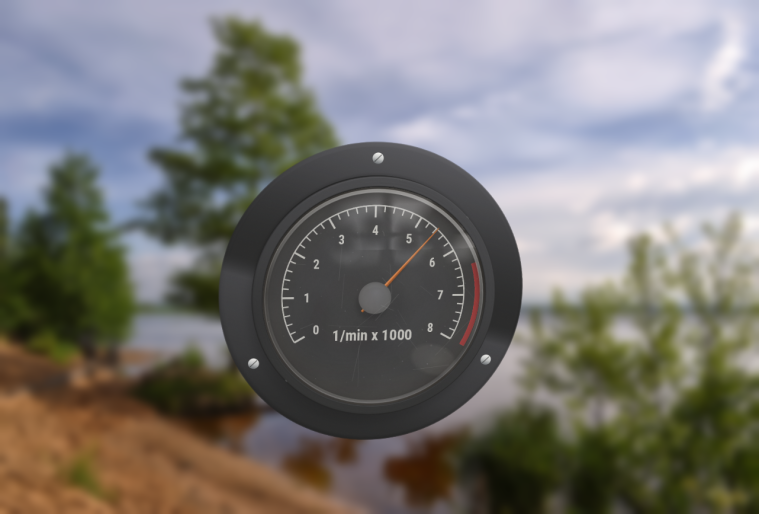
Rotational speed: 5400 rpm
